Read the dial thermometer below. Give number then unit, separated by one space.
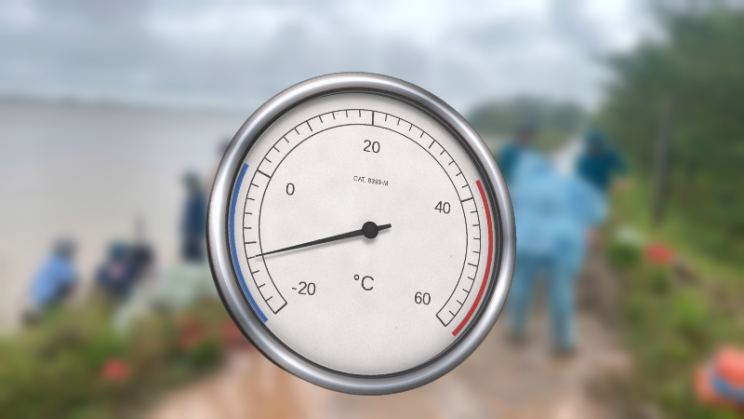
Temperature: -12 °C
